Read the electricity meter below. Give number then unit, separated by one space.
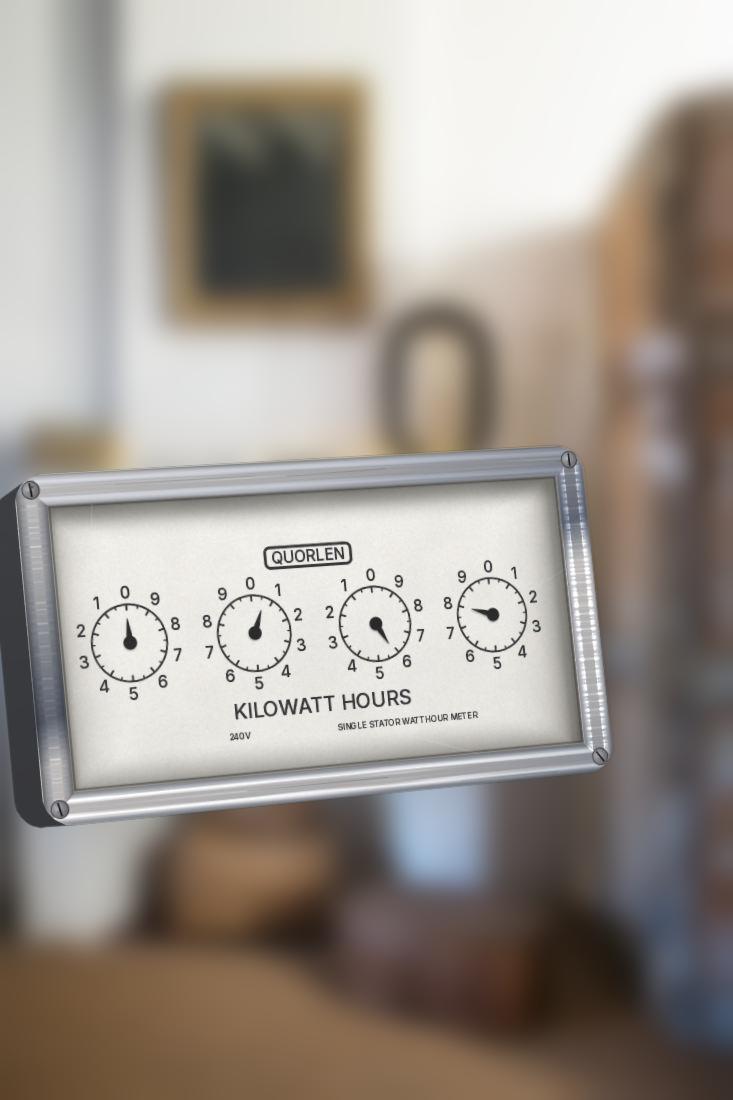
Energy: 58 kWh
